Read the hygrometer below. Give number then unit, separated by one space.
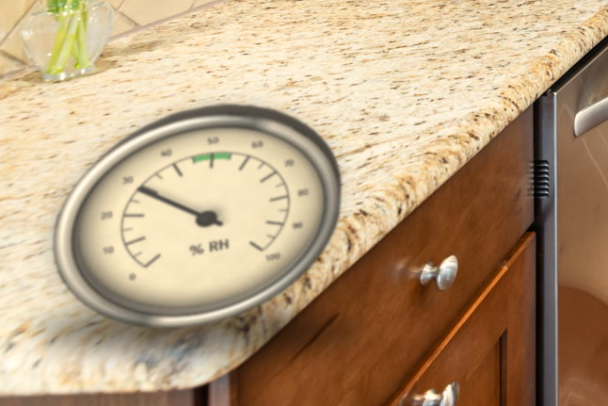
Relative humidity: 30 %
